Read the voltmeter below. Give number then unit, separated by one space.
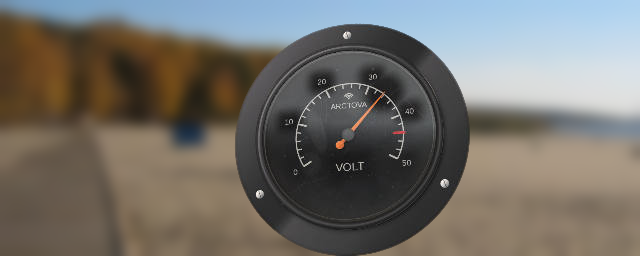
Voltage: 34 V
